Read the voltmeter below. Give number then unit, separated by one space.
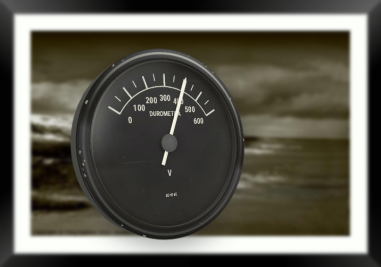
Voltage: 400 V
